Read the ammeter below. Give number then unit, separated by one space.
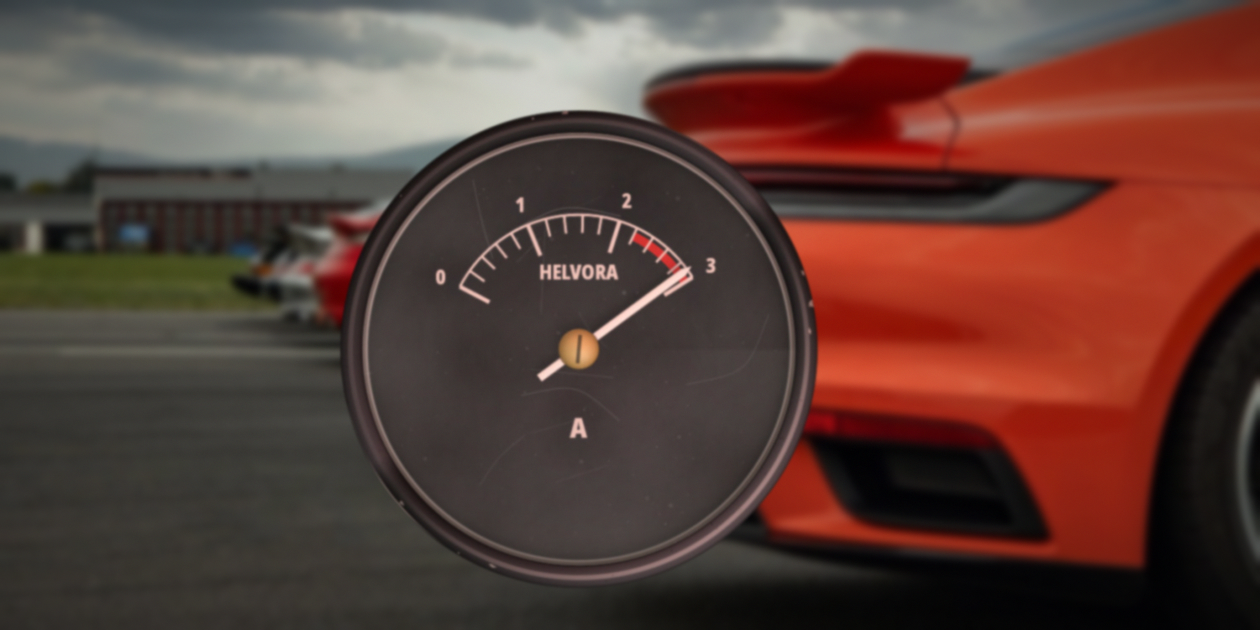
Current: 2.9 A
